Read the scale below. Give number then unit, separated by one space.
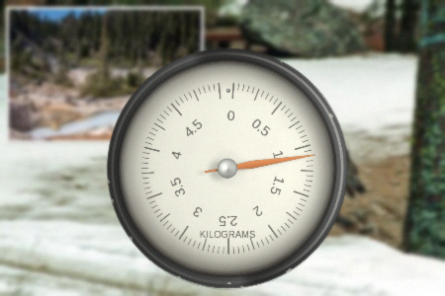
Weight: 1.1 kg
